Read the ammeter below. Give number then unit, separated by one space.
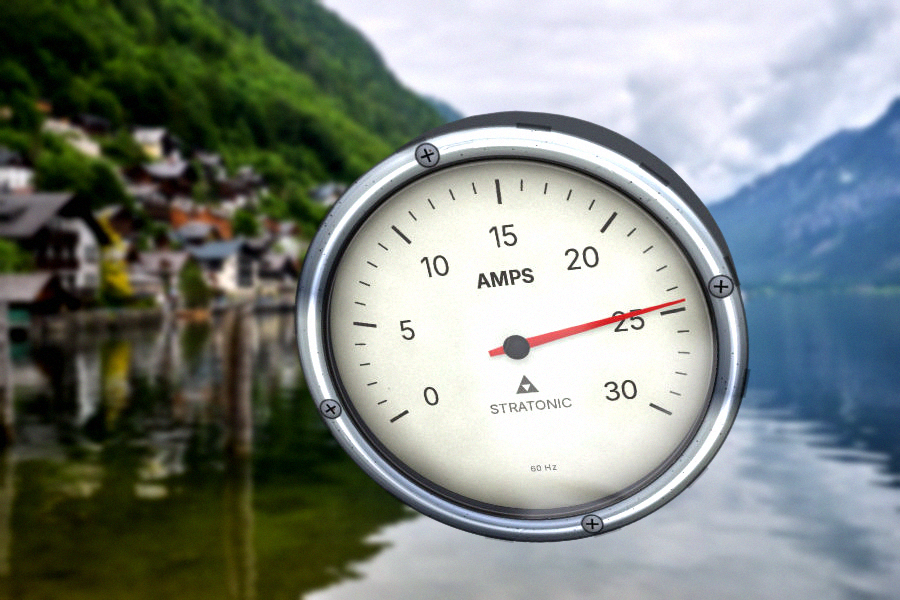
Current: 24.5 A
